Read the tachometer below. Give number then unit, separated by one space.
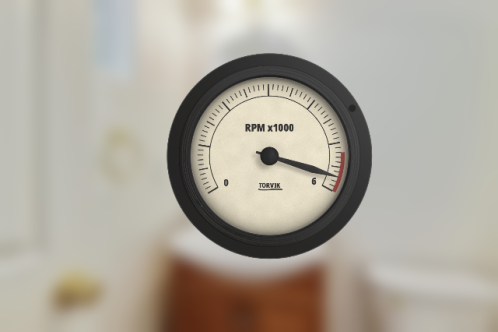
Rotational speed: 5700 rpm
